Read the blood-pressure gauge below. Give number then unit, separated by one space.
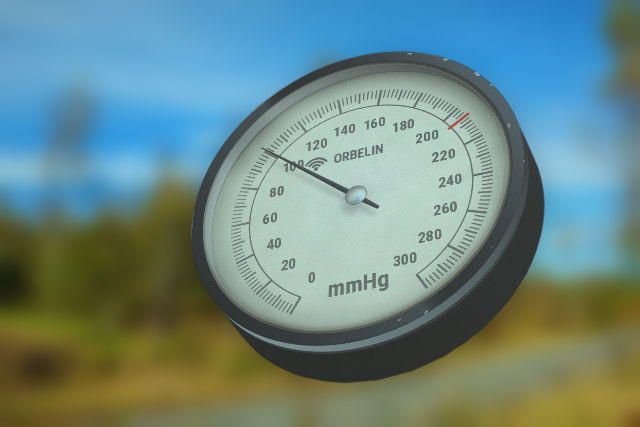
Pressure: 100 mmHg
